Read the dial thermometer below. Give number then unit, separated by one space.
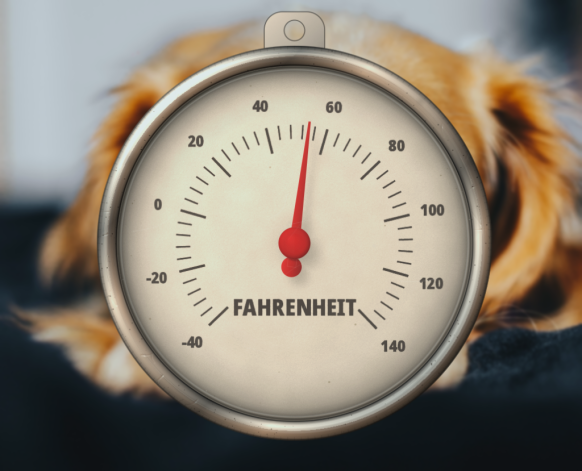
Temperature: 54 °F
